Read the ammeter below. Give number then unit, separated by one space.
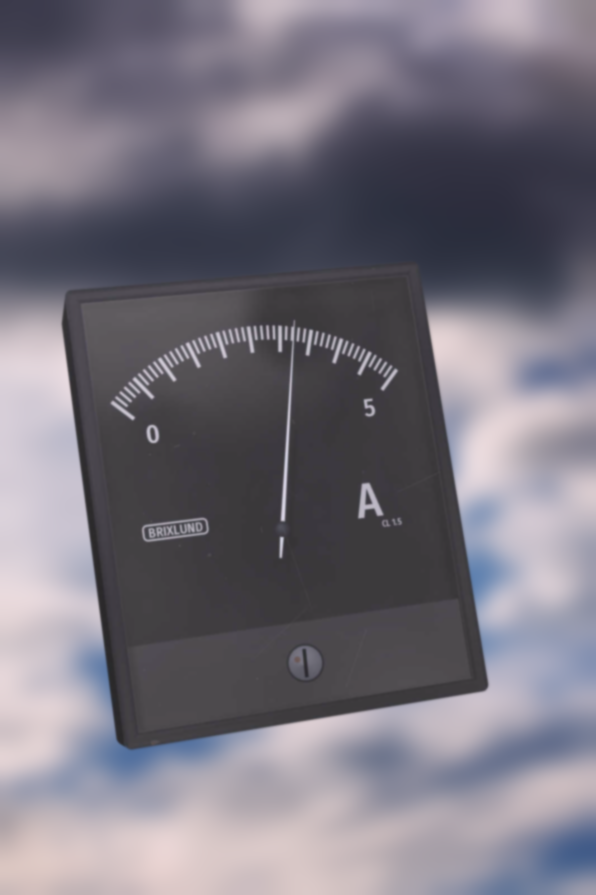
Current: 3.2 A
